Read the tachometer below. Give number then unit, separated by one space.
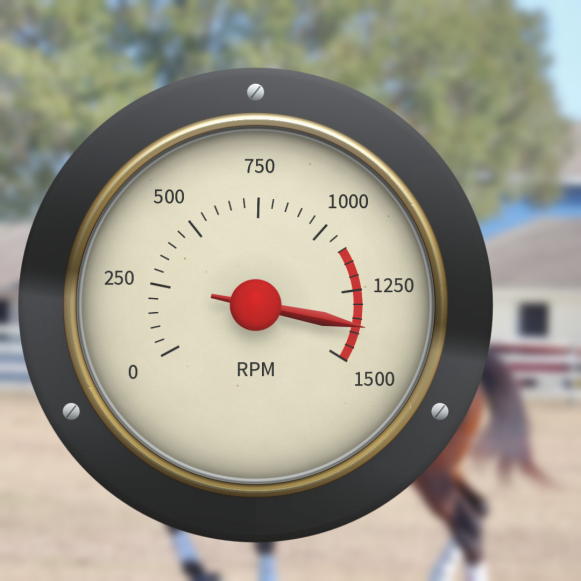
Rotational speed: 1375 rpm
